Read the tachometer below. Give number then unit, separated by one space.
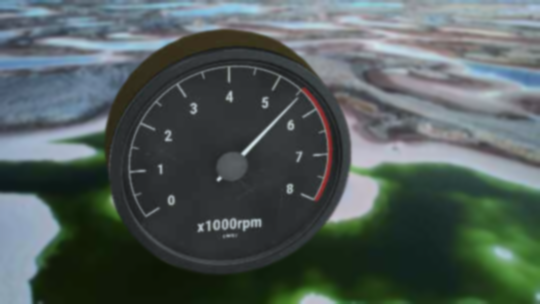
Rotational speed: 5500 rpm
